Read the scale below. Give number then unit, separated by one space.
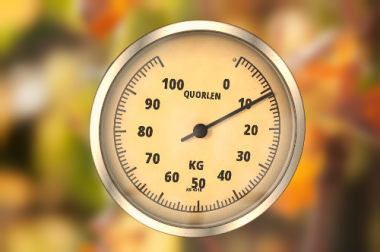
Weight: 11 kg
